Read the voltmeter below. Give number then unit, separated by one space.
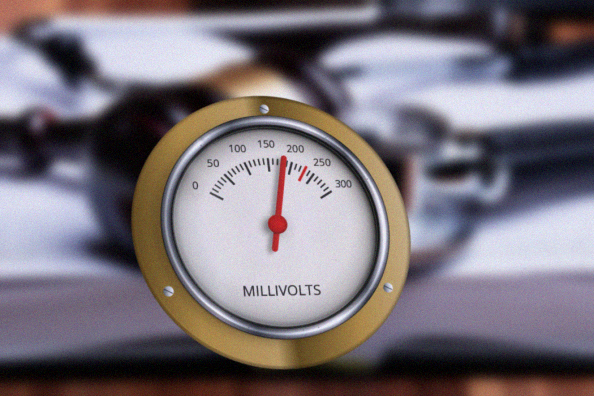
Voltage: 180 mV
